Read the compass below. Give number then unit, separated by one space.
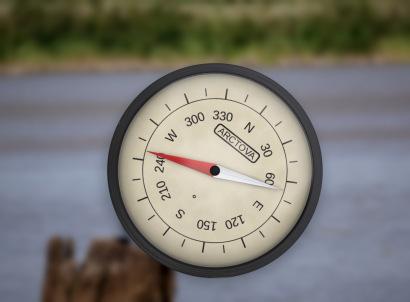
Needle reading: 247.5 °
